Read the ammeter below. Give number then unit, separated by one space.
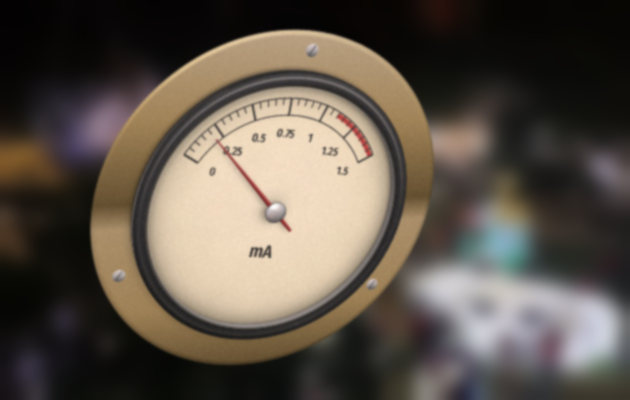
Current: 0.2 mA
